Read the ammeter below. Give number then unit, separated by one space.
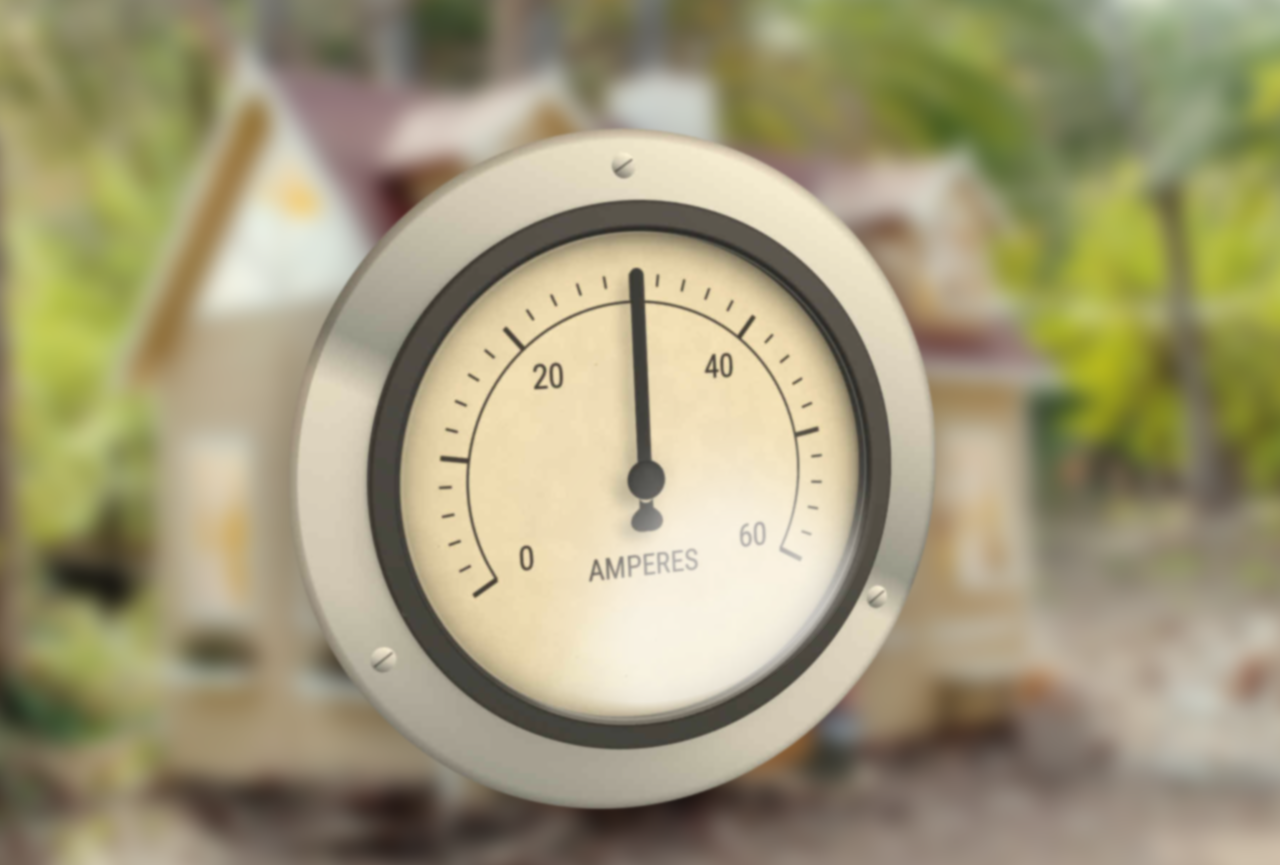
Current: 30 A
